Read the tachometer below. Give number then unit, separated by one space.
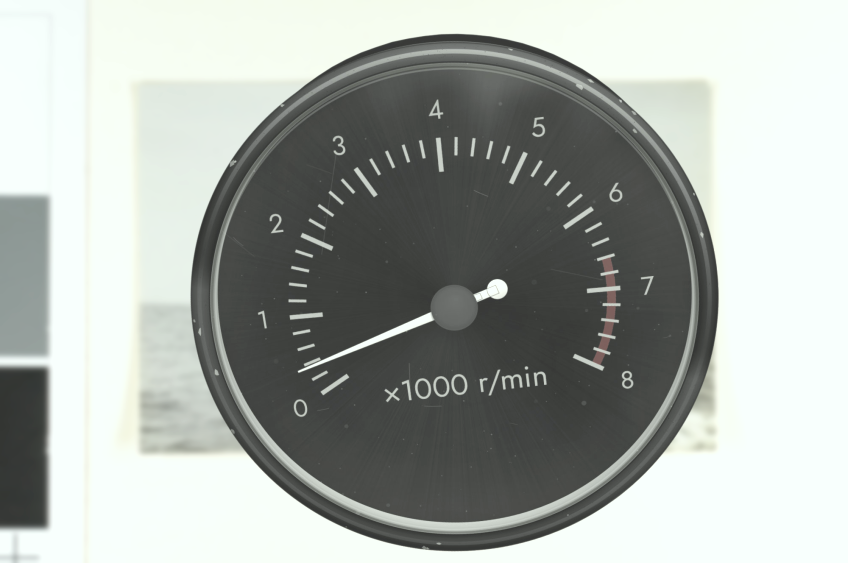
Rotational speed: 400 rpm
